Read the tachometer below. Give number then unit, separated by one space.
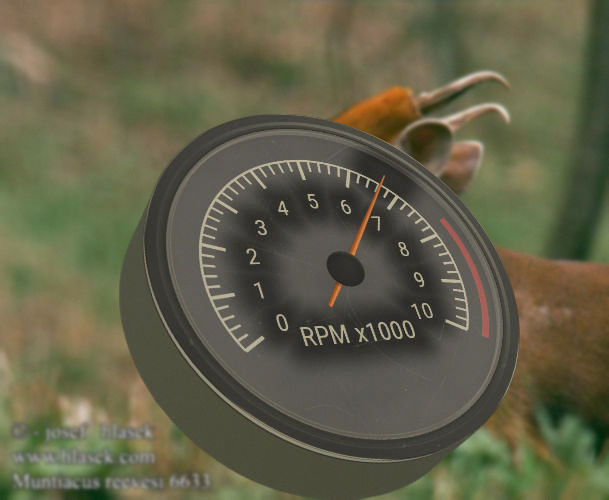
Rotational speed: 6600 rpm
